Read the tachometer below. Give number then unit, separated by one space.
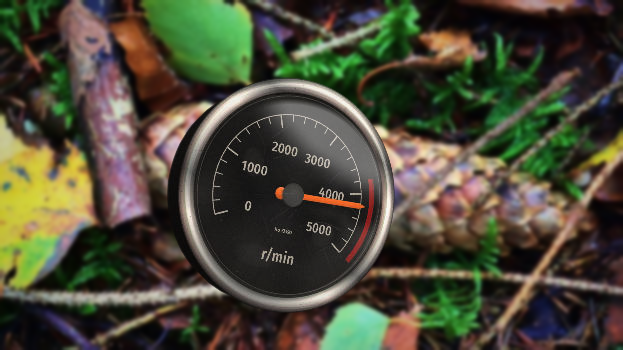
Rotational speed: 4200 rpm
